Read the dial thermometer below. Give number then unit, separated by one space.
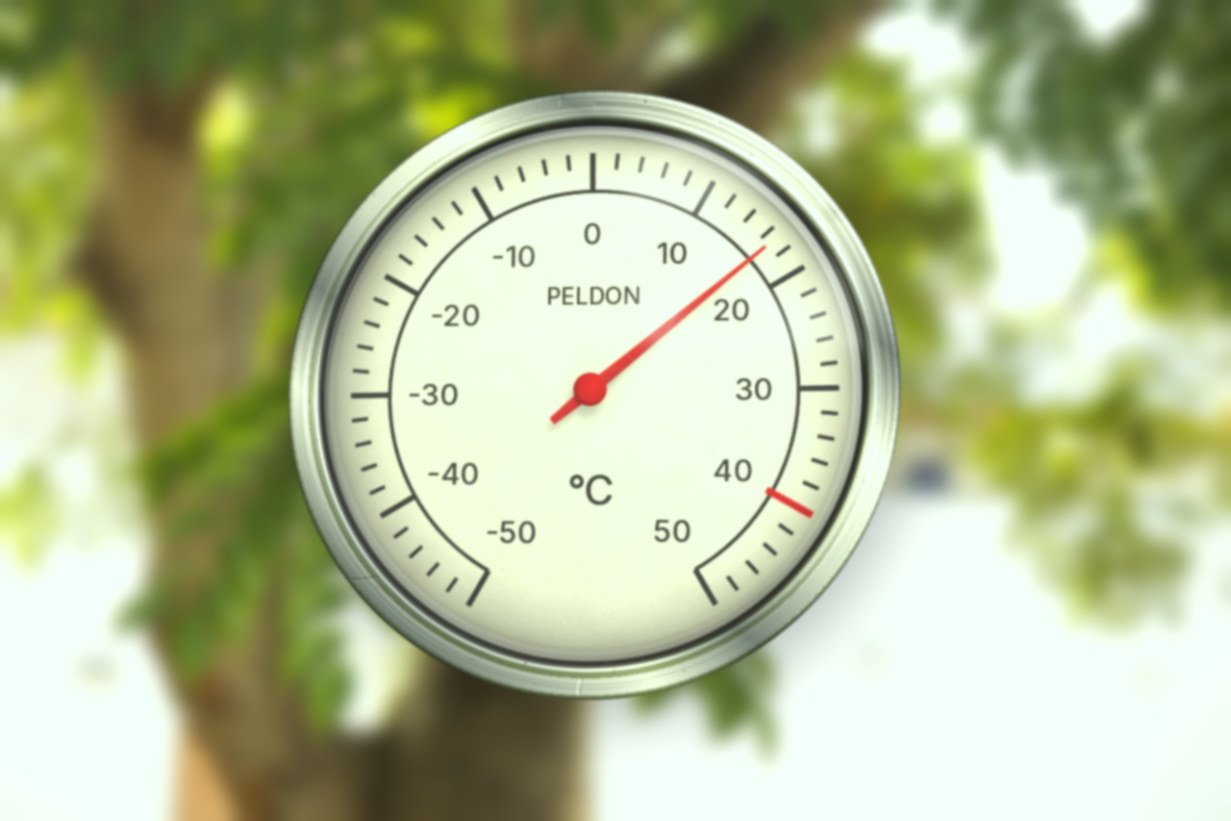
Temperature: 17 °C
